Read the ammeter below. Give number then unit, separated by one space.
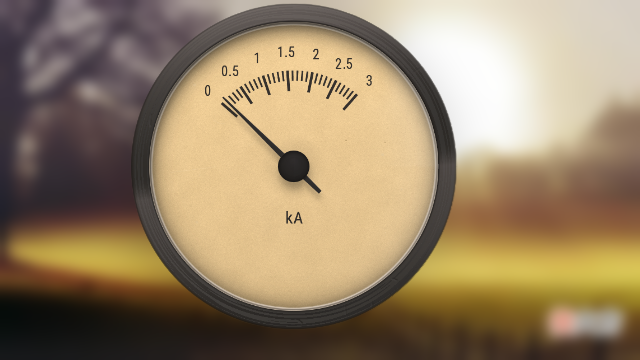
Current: 0.1 kA
